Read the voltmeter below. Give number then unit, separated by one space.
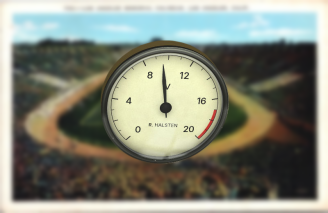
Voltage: 9.5 V
